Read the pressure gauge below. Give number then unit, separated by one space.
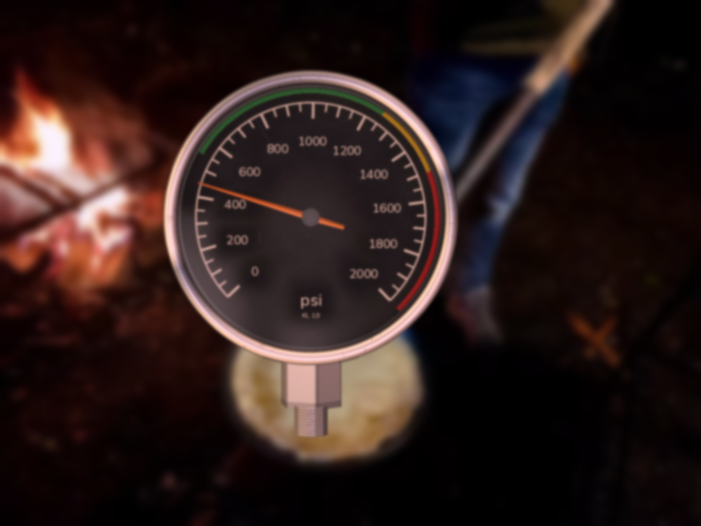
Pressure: 450 psi
